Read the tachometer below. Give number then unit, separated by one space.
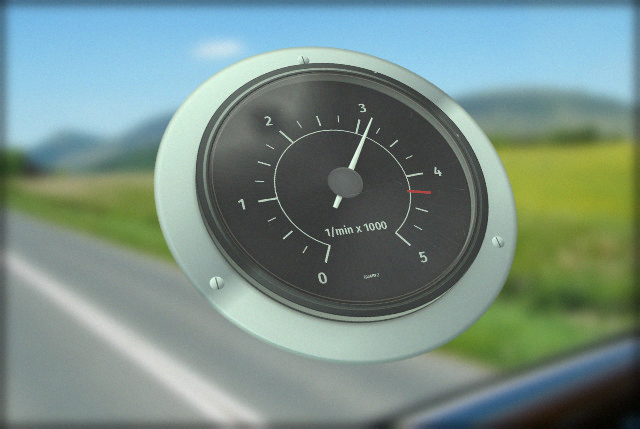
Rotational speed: 3125 rpm
